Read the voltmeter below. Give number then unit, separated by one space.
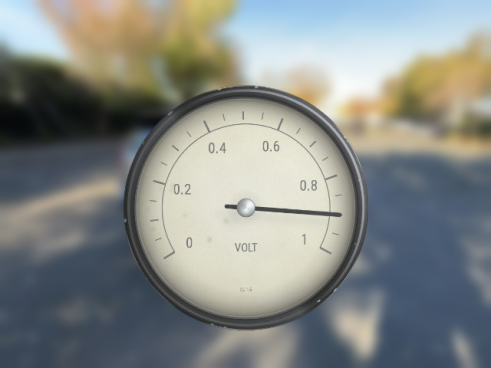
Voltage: 0.9 V
